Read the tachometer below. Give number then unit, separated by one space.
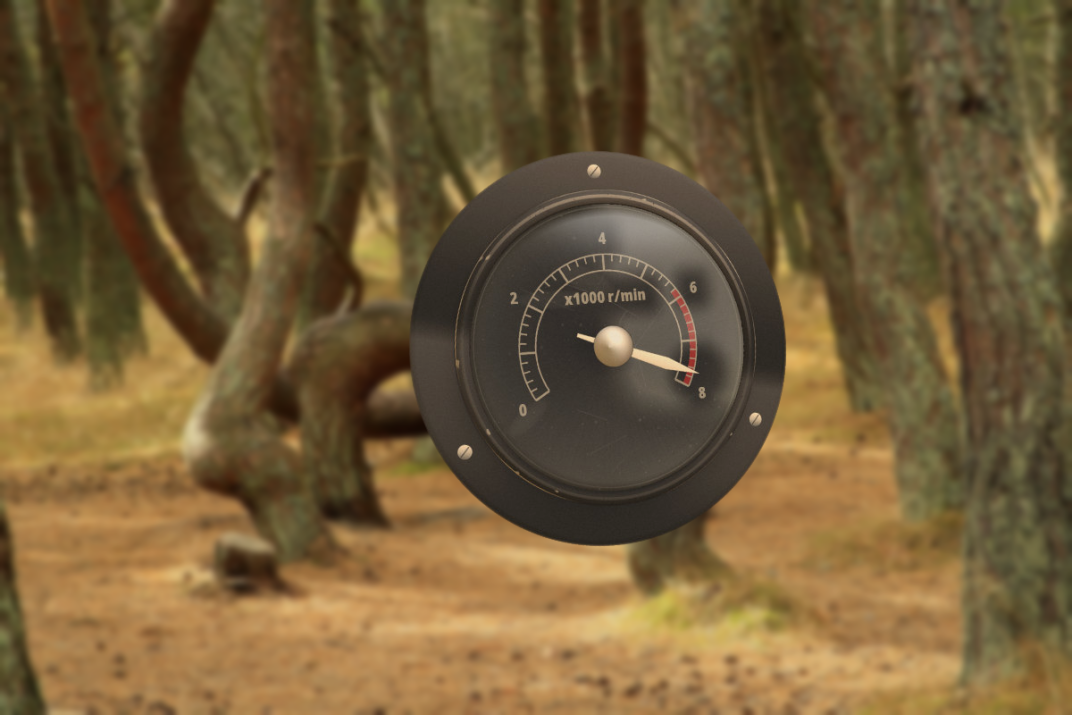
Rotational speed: 7700 rpm
